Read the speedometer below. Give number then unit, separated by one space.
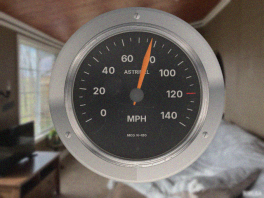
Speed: 77.5 mph
